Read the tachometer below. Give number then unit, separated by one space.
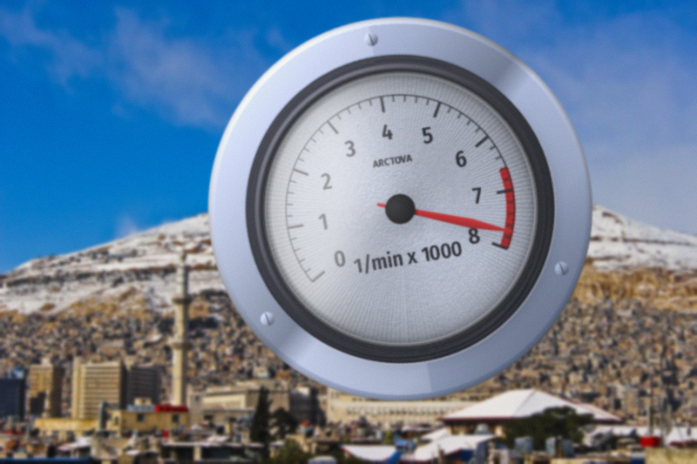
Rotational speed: 7700 rpm
